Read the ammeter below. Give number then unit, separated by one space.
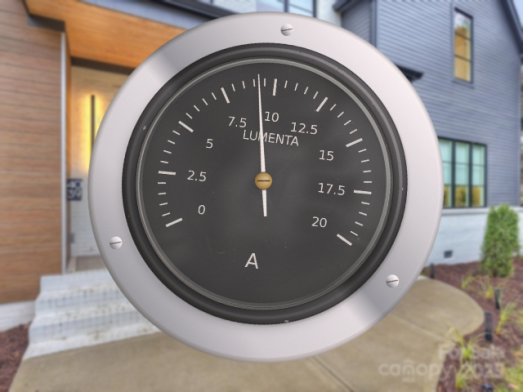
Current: 9.25 A
